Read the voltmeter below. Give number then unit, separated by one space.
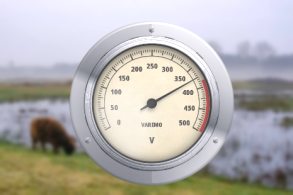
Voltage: 375 V
